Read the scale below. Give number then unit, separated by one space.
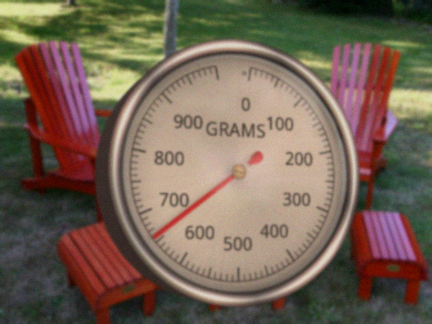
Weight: 660 g
